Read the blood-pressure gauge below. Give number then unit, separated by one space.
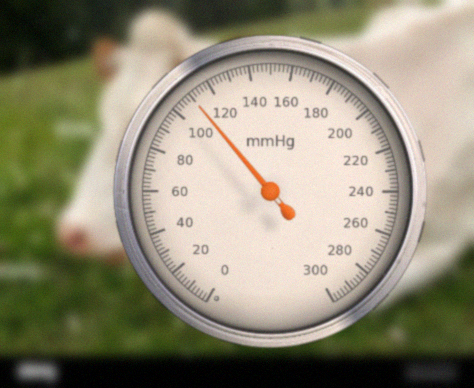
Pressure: 110 mmHg
